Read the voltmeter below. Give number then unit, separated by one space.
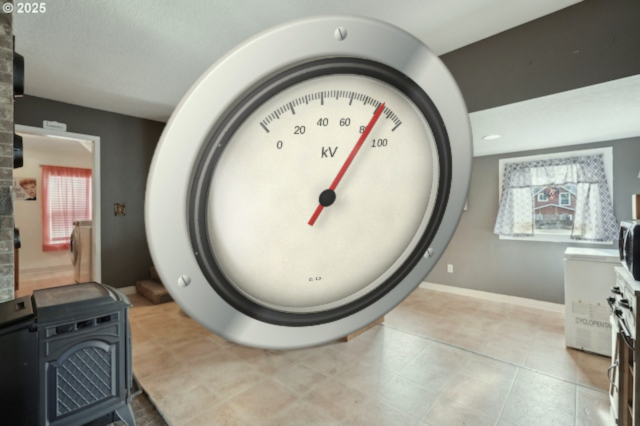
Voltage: 80 kV
